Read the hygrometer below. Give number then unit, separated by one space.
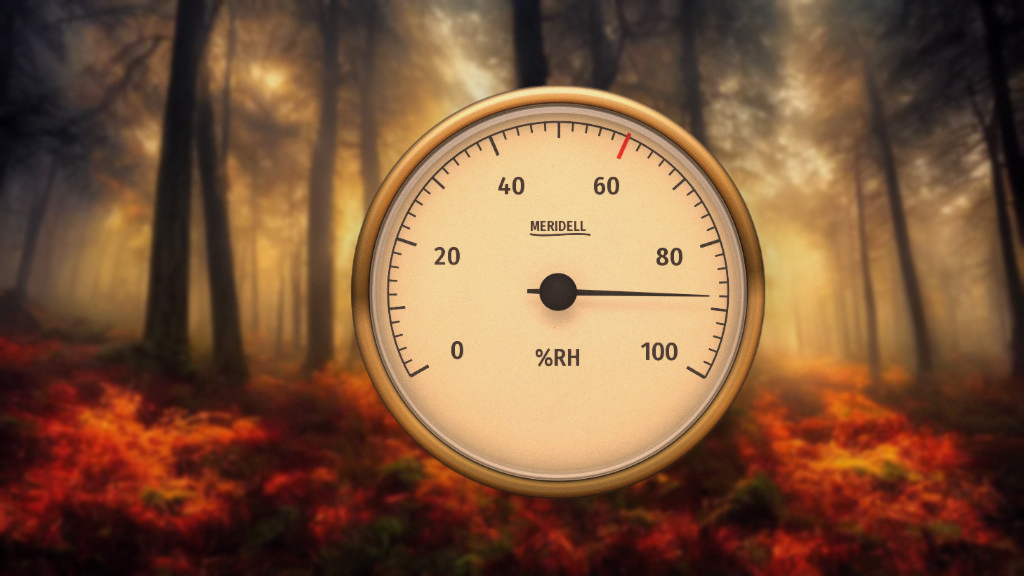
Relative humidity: 88 %
